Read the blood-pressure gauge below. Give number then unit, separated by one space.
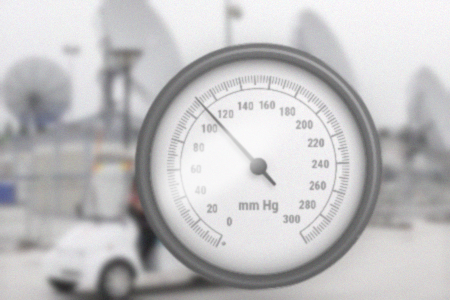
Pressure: 110 mmHg
